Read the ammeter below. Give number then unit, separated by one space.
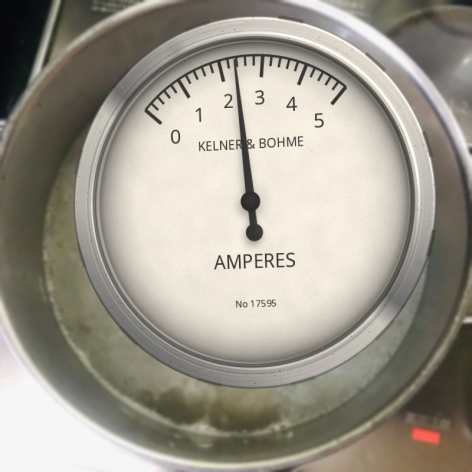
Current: 2.4 A
